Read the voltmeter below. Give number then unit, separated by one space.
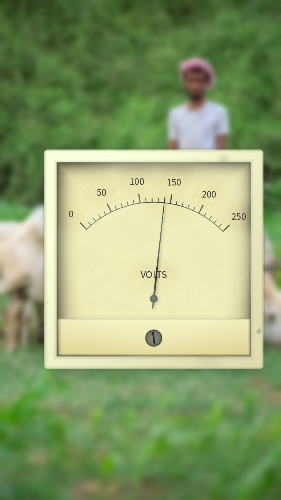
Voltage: 140 V
